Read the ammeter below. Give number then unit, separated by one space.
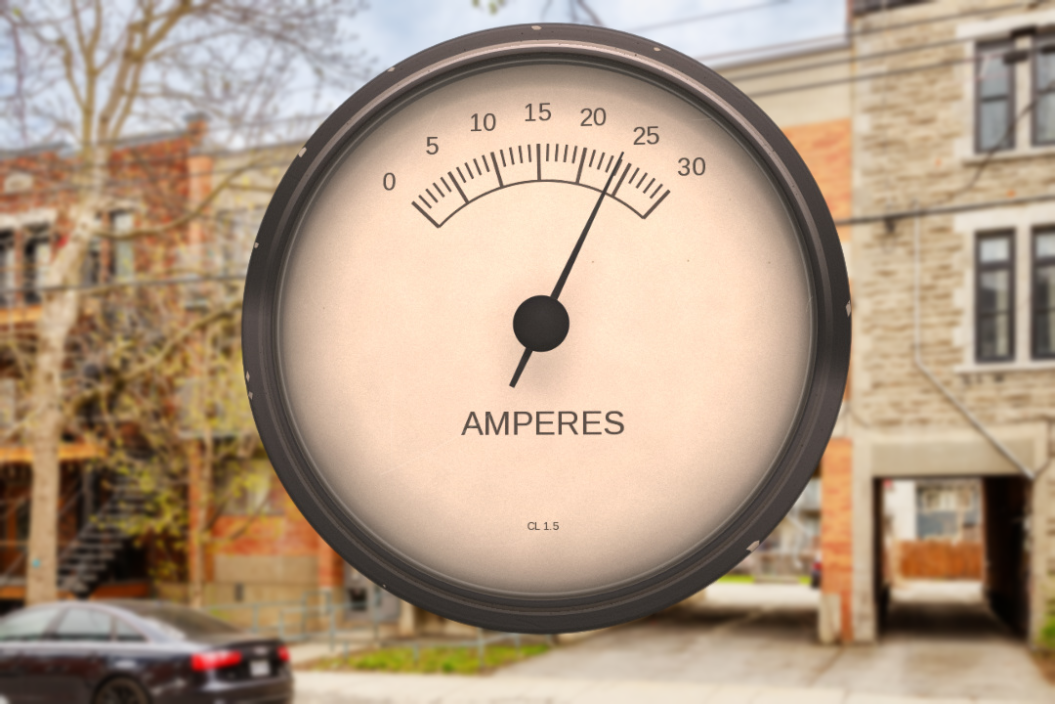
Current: 24 A
